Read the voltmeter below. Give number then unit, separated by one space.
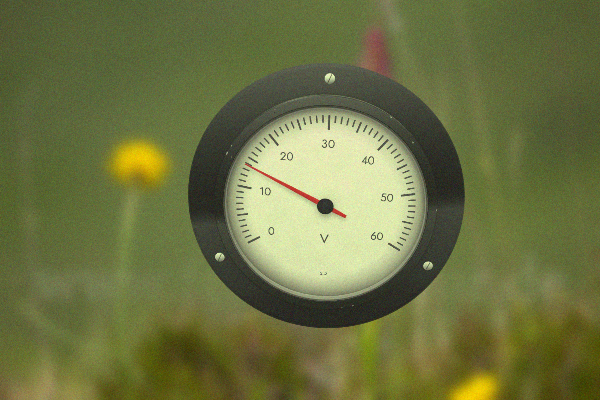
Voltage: 14 V
